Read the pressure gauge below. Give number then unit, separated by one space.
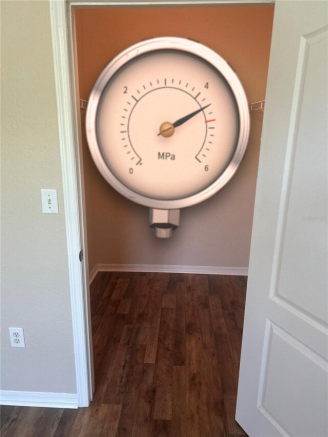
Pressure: 4.4 MPa
